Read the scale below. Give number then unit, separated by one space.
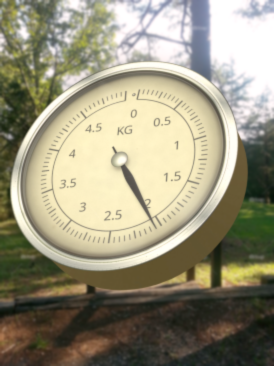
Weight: 2.05 kg
